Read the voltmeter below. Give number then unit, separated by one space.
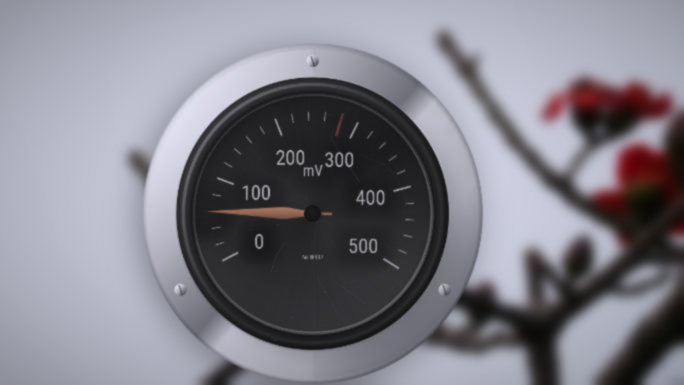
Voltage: 60 mV
